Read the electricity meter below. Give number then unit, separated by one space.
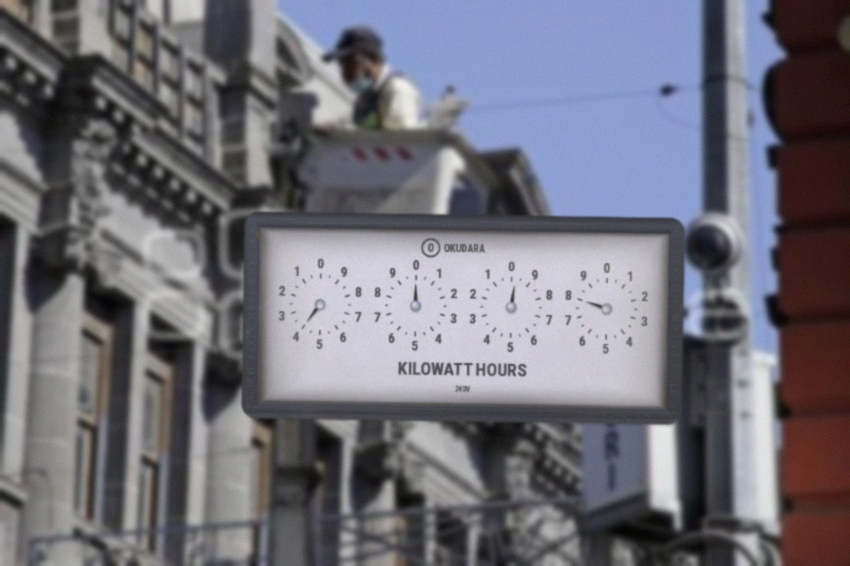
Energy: 3998 kWh
